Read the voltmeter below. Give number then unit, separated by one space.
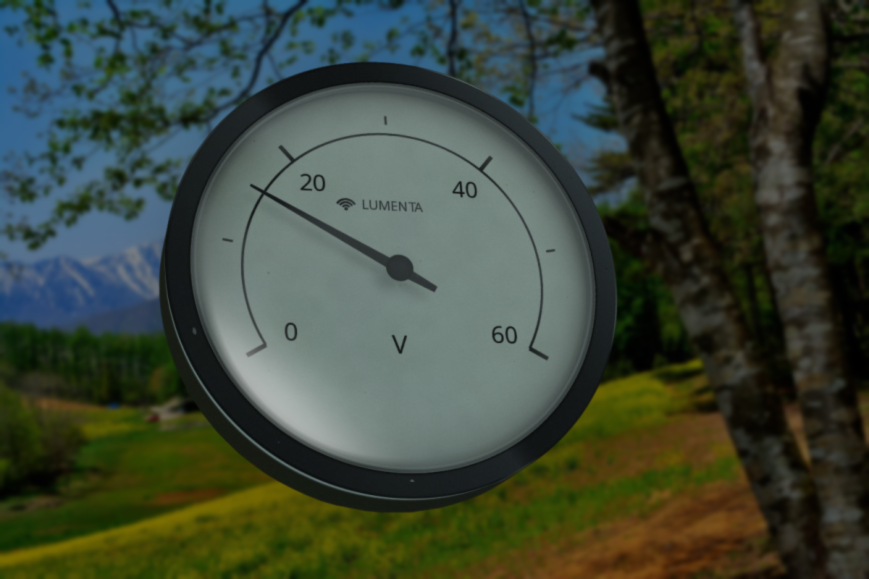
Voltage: 15 V
